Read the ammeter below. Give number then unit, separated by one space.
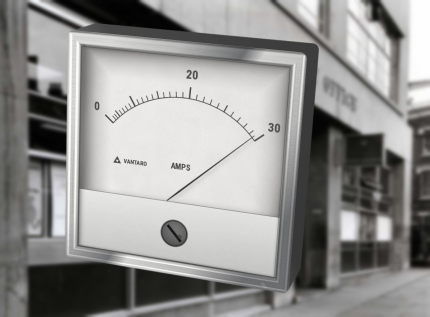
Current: 29.5 A
